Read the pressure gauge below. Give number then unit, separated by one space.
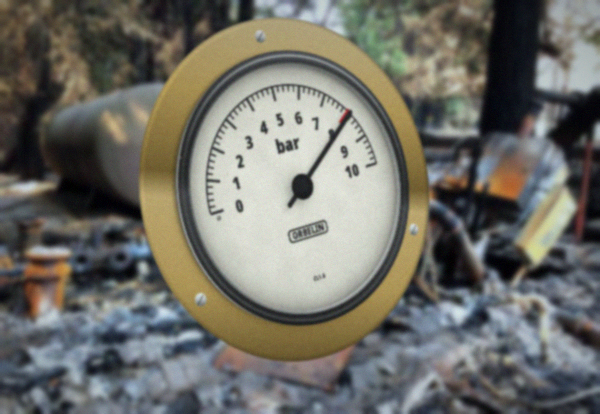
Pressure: 8 bar
